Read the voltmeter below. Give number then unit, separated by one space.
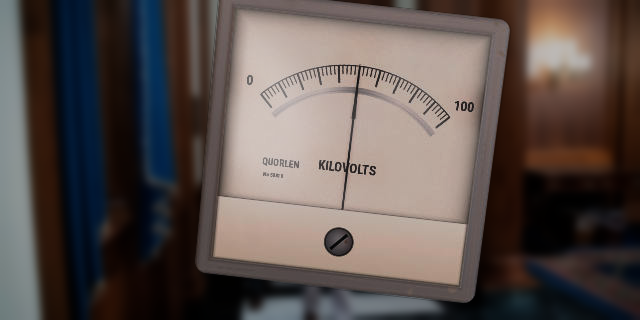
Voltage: 50 kV
